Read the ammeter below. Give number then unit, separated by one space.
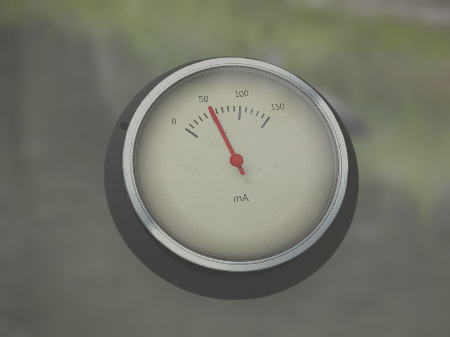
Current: 50 mA
